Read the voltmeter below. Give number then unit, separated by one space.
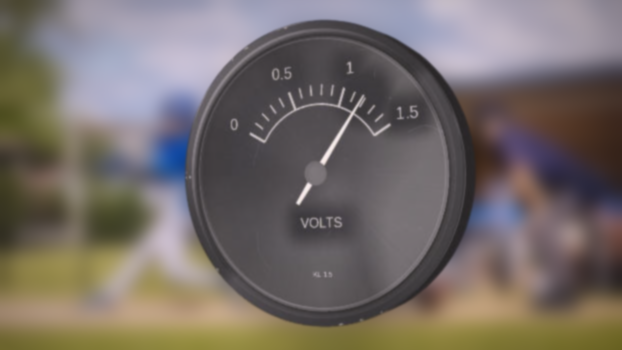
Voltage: 1.2 V
